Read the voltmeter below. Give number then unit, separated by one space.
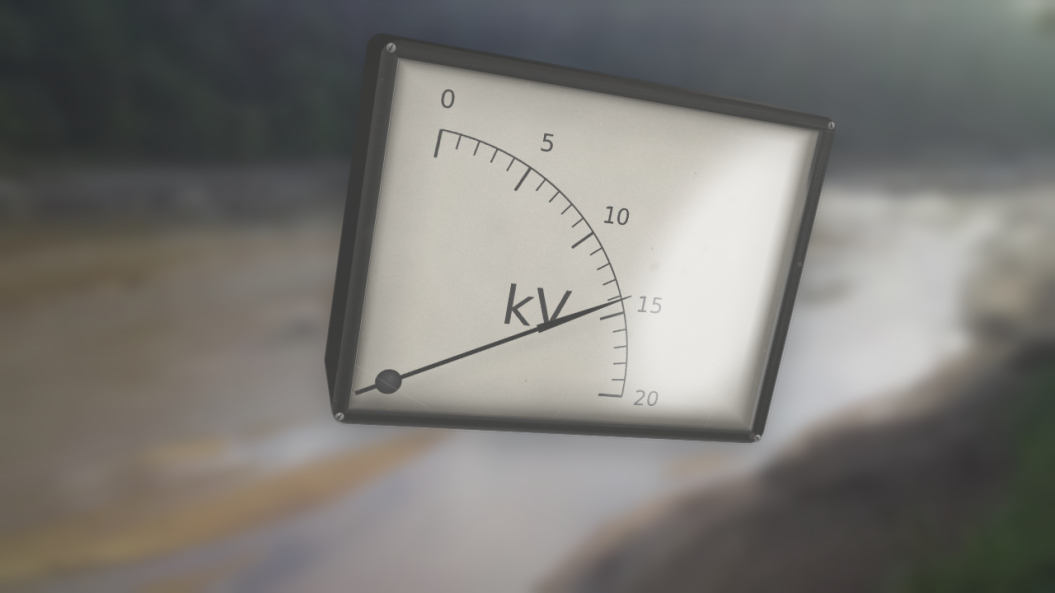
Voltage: 14 kV
